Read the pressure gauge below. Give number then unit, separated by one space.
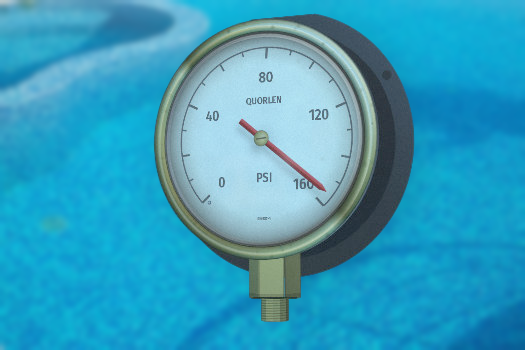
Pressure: 155 psi
